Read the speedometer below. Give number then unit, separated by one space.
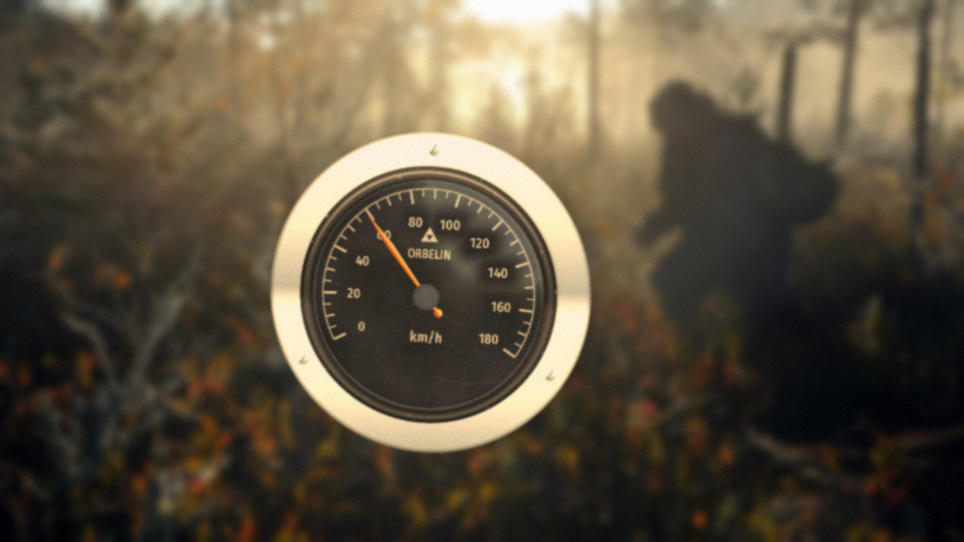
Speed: 60 km/h
